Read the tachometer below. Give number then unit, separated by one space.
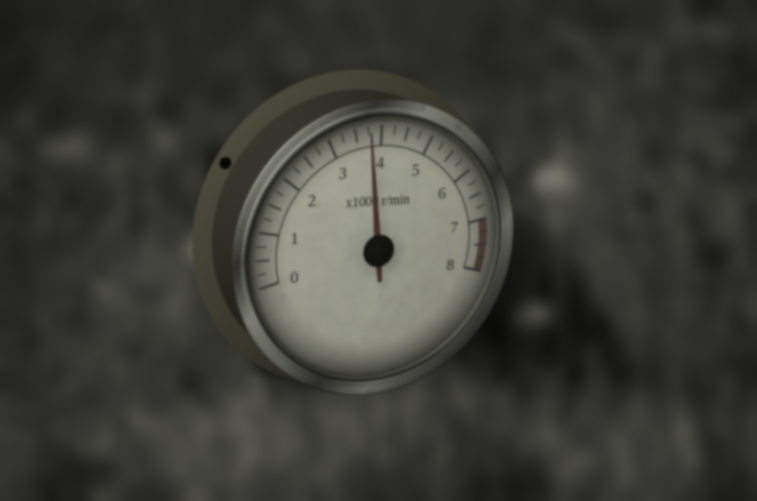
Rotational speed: 3750 rpm
